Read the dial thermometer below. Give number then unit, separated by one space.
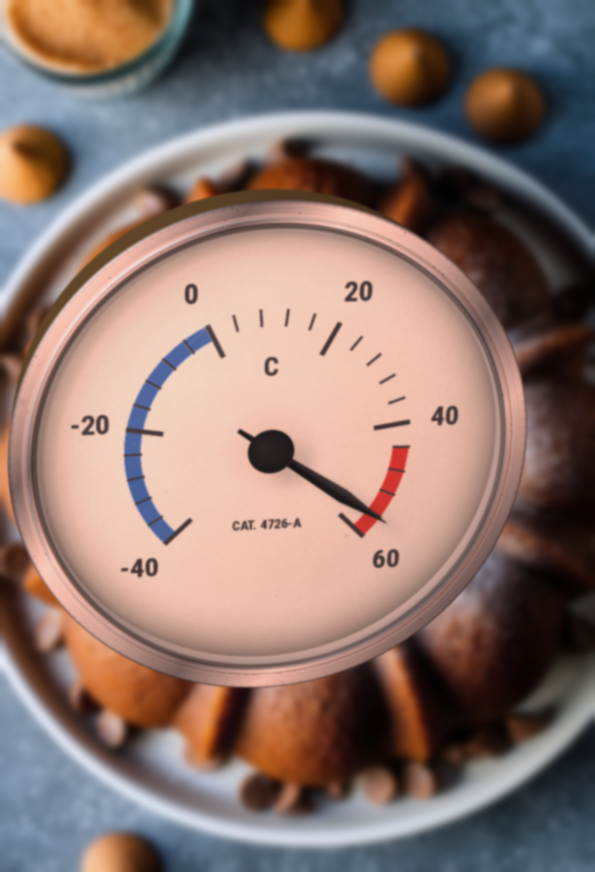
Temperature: 56 °C
